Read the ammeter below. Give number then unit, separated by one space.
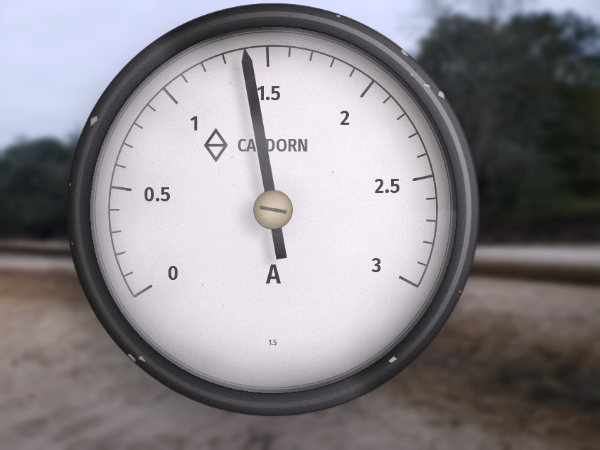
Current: 1.4 A
